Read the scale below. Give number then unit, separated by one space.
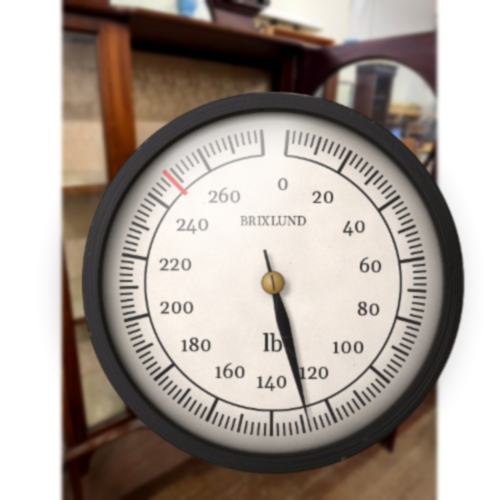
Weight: 128 lb
